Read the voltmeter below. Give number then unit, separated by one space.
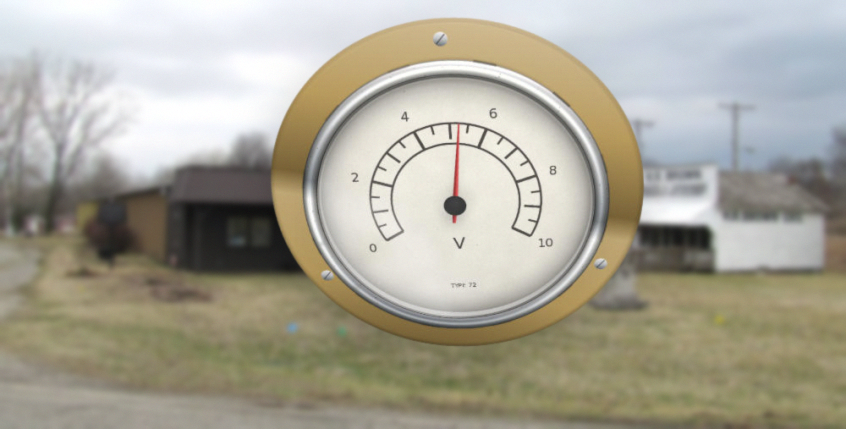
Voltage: 5.25 V
